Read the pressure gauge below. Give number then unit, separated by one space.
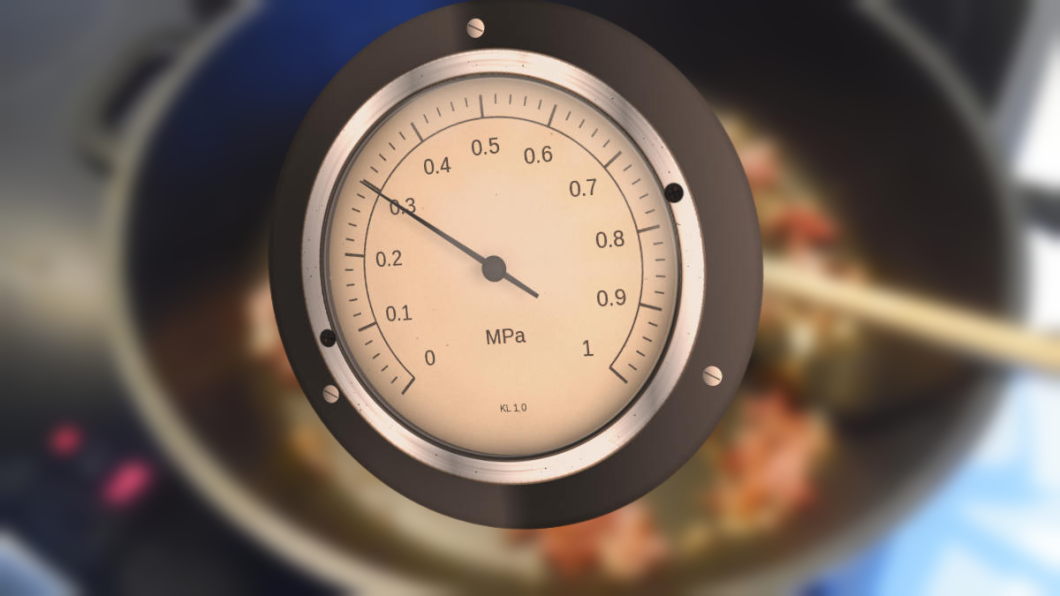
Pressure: 0.3 MPa
